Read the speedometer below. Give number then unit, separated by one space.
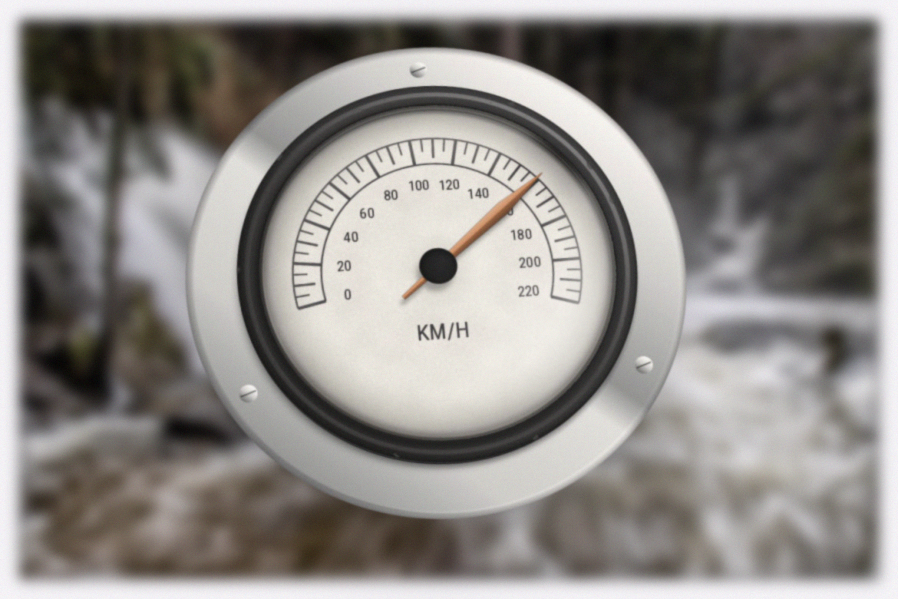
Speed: 160 km/h
